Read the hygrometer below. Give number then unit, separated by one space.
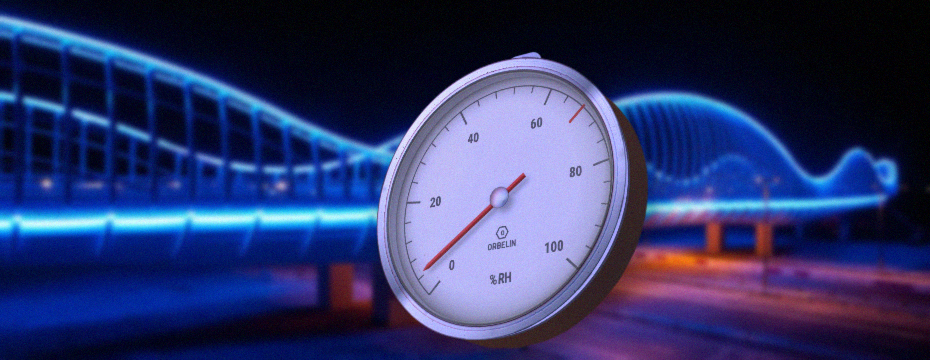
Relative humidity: 4 %
